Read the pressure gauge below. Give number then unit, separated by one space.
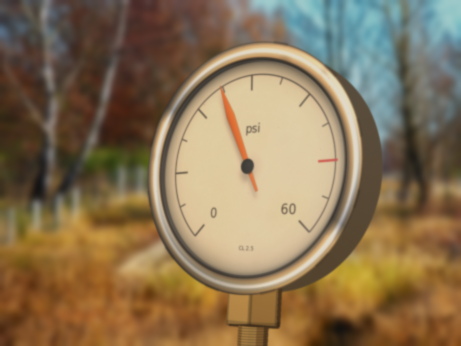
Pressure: 25 psi
